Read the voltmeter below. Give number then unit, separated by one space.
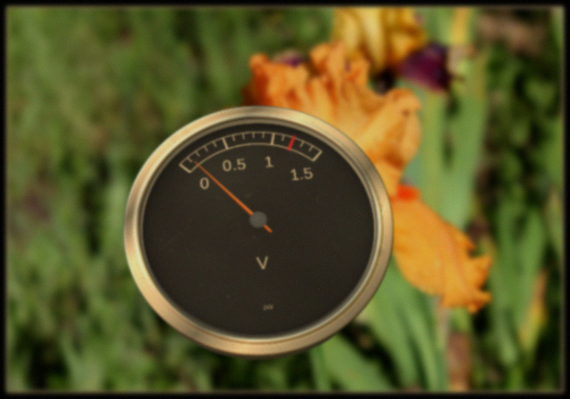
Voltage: 0.1 V
